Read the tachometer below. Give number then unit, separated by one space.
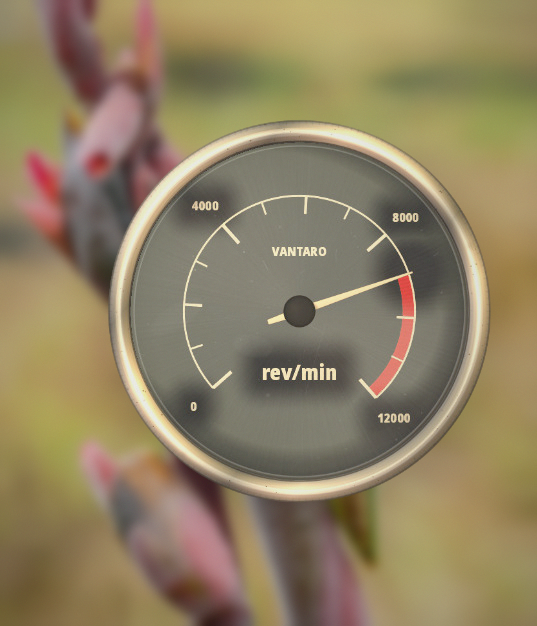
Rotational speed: 9000 rpm
